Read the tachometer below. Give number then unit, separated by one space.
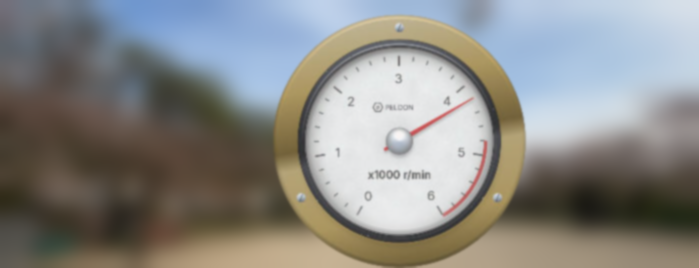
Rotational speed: 4200 rpm
